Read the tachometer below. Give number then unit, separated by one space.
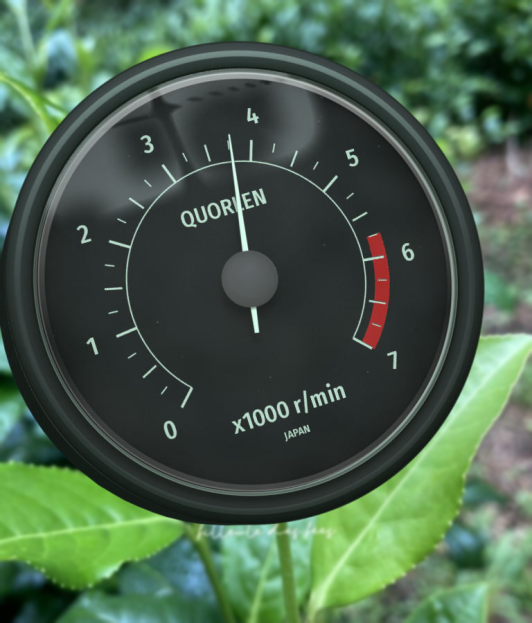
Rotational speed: 3750 rpm
